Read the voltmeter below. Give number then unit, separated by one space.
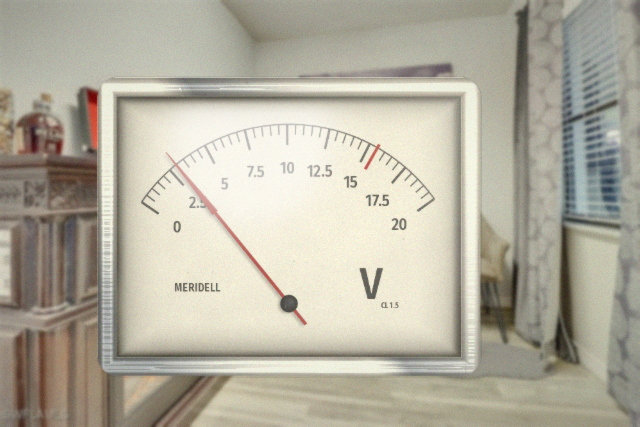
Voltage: 3 V
